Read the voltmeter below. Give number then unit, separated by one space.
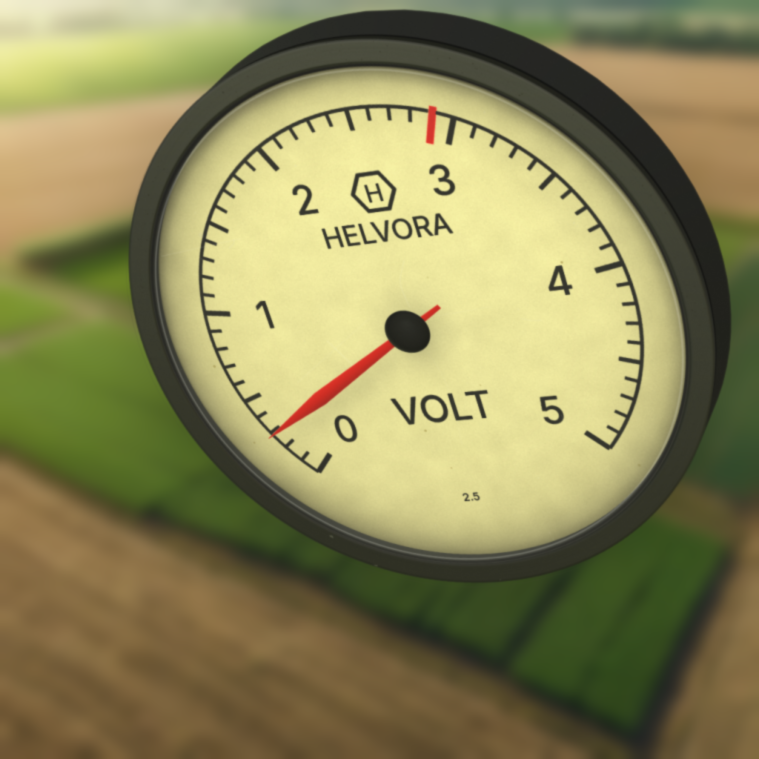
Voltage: 0.3 V
